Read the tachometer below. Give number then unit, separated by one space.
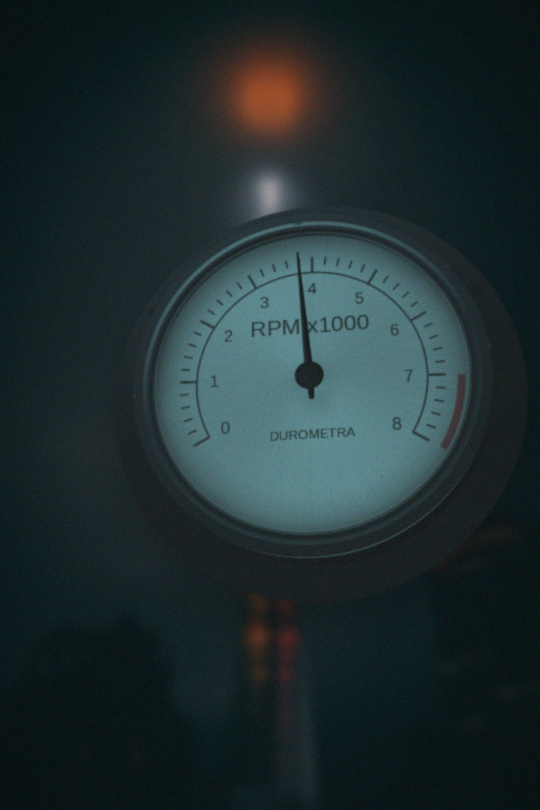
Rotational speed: 3800 rpm
